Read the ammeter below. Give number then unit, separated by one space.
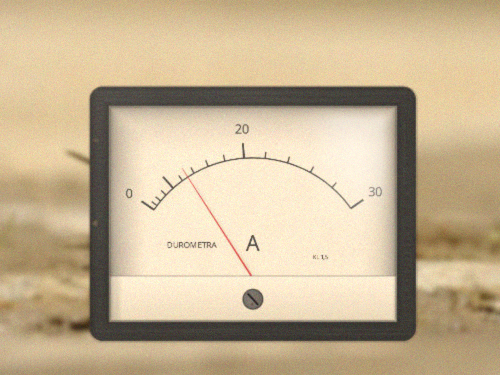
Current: 13 A
